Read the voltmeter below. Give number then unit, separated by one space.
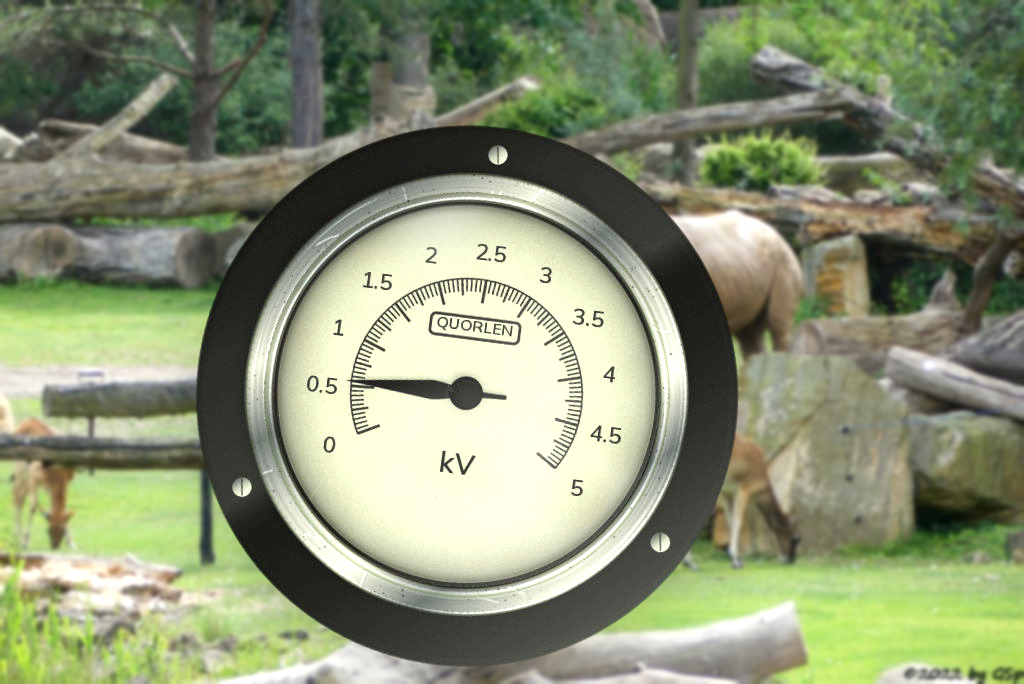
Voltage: 0.55 kV
